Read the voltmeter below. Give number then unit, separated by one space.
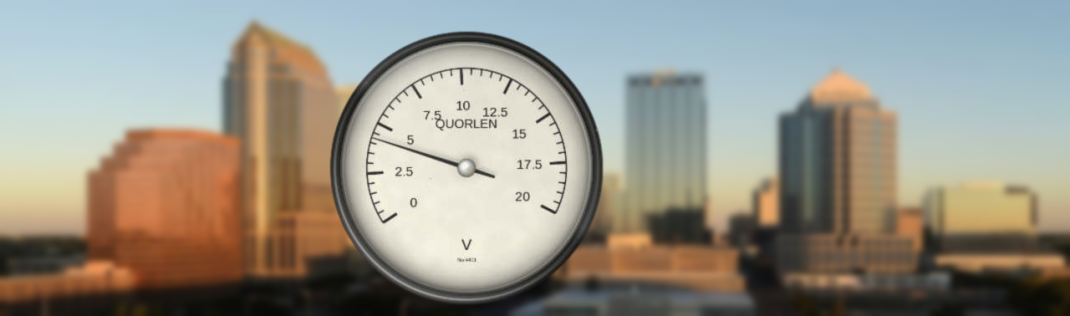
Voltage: 4.25 V
